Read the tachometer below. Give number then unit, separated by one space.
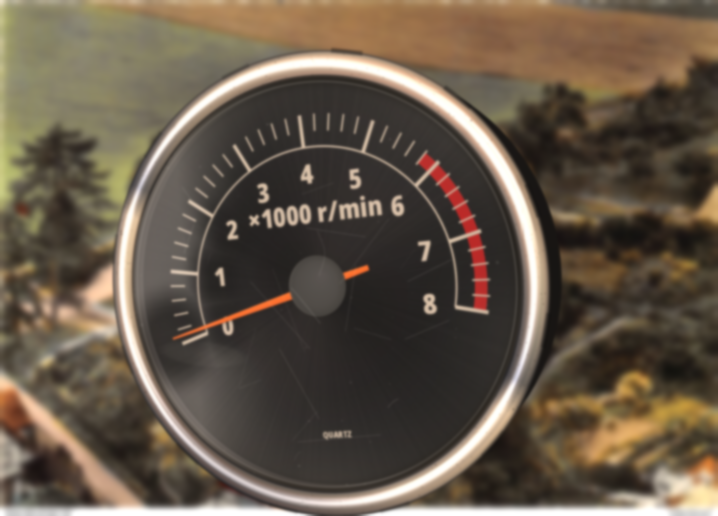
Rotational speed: 100 rpm
